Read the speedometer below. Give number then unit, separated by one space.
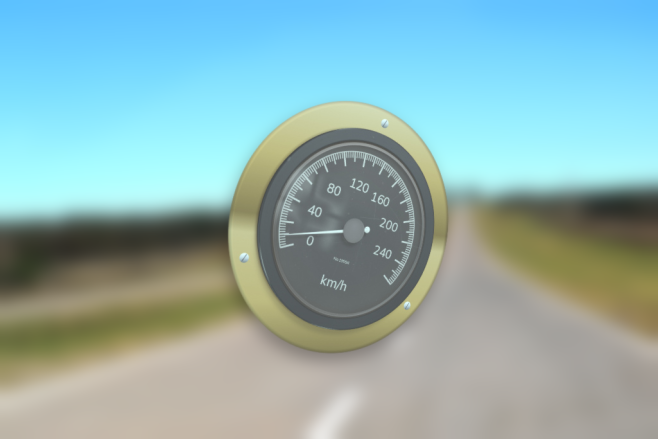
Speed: 10 km/h
